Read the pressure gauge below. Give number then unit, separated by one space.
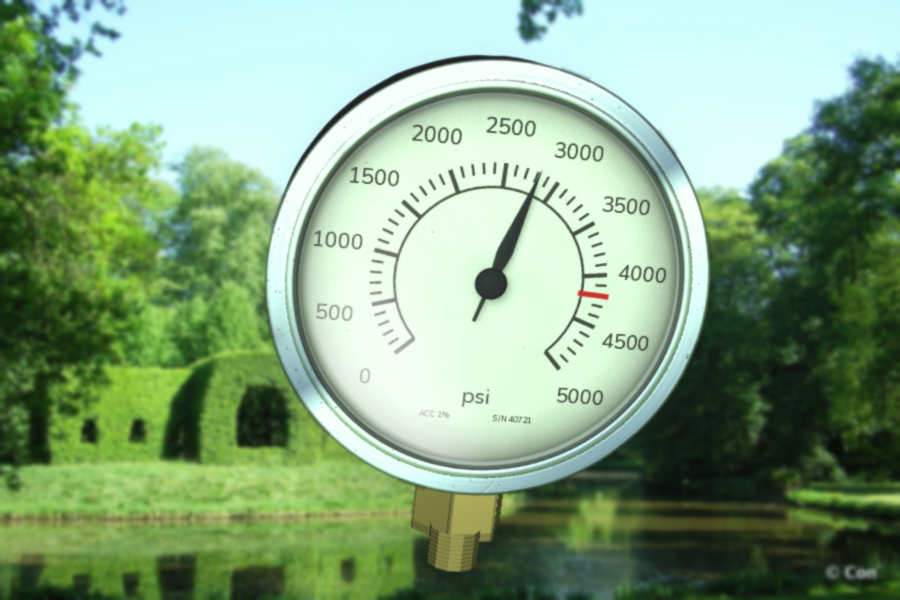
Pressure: 2800 psi
